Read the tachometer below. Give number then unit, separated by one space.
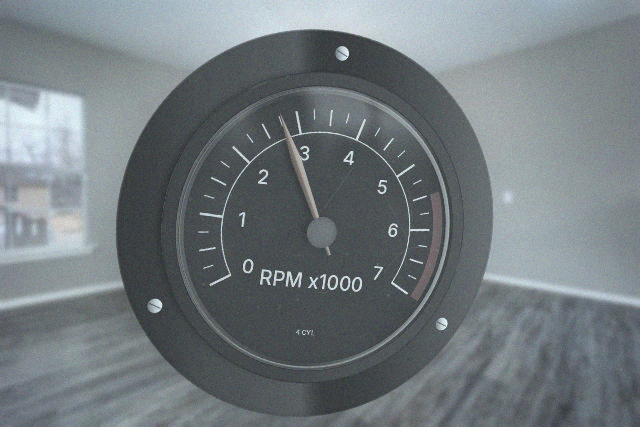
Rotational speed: 2750 rpm
